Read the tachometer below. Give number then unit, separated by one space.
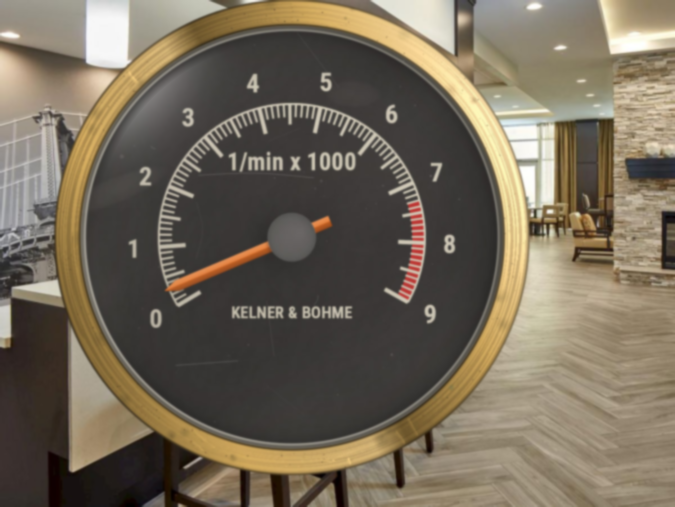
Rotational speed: 300 rpm
